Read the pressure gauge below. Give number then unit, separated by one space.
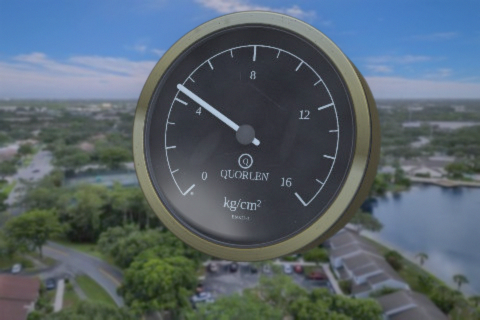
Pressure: 4.5 kg/cm²
